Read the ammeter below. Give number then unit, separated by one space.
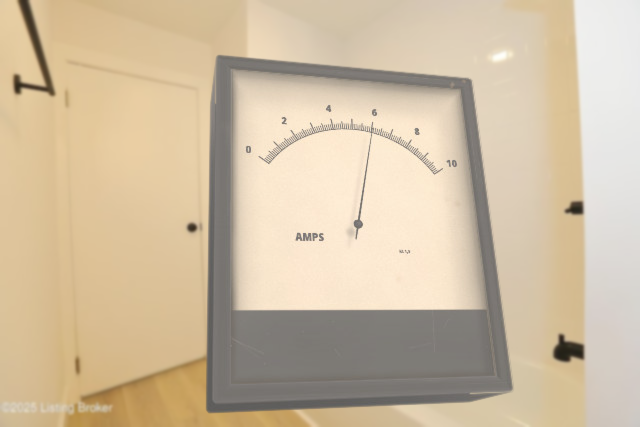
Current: 6 A
